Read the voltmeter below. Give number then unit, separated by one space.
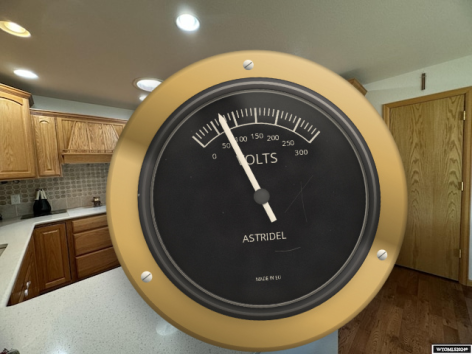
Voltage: 70 V
